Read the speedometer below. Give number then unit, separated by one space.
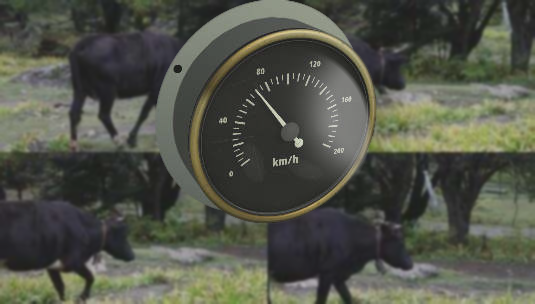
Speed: 70 km/h
